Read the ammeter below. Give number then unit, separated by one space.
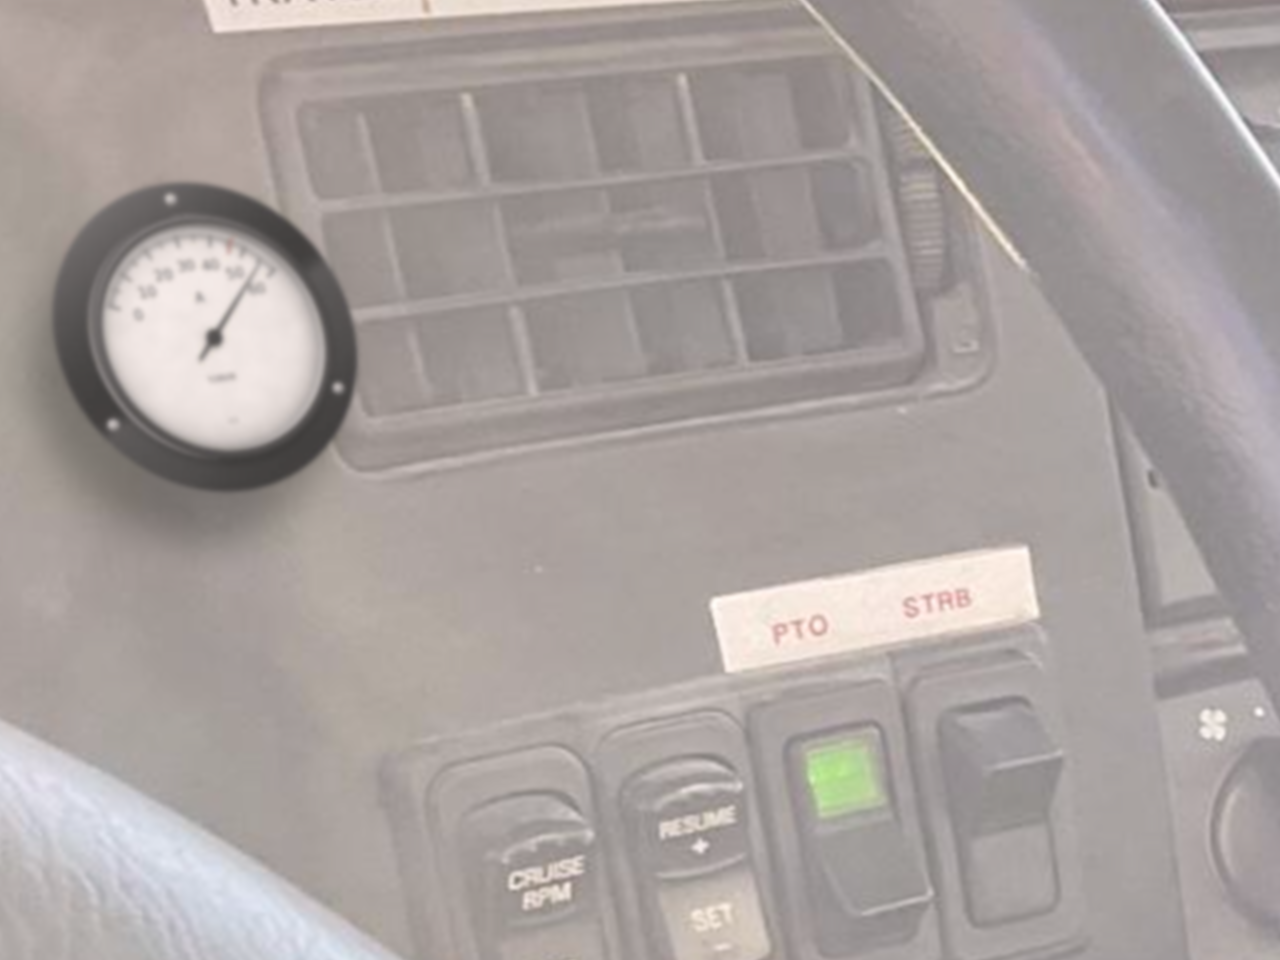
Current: 55 A
